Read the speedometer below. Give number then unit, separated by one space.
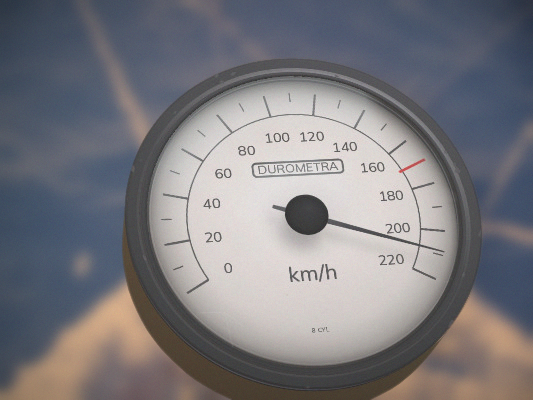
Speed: 210 km/h
